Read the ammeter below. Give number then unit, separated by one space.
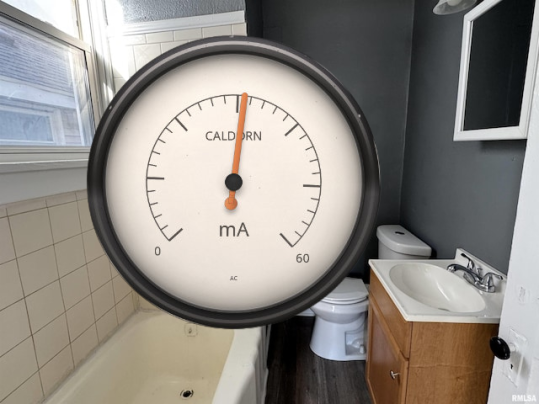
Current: 31 mA
